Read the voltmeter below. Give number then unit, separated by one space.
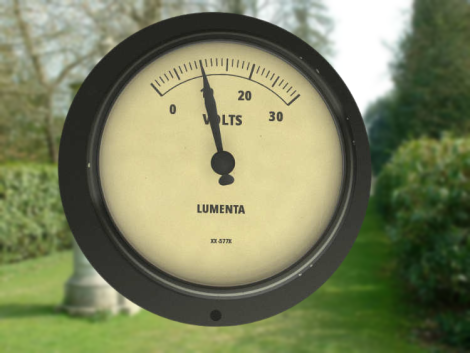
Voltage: 10 V
